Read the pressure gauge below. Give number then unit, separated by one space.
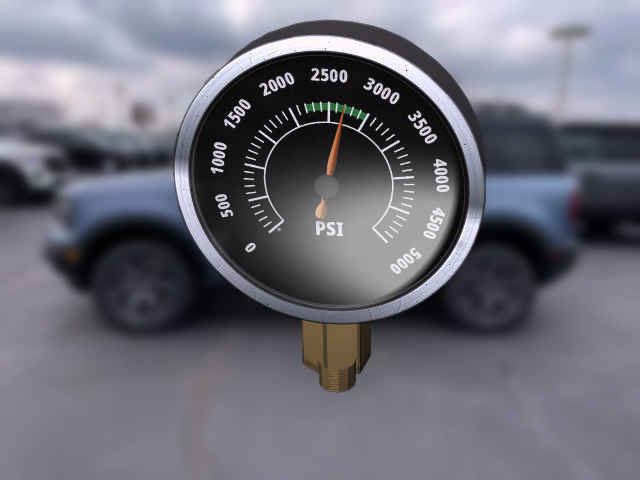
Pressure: 2700 psi
